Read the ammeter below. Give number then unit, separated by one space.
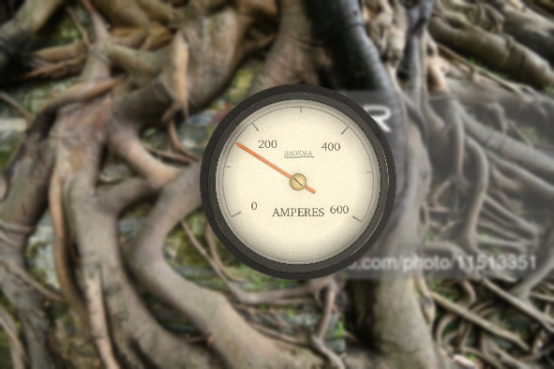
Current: 150 A
